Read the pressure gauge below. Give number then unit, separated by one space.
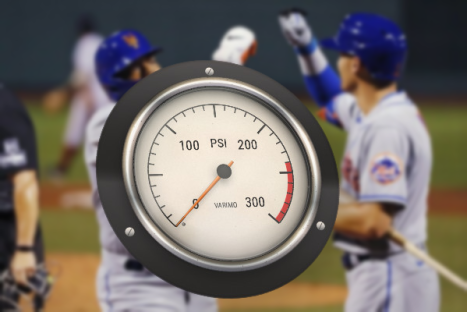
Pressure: 0 psi
